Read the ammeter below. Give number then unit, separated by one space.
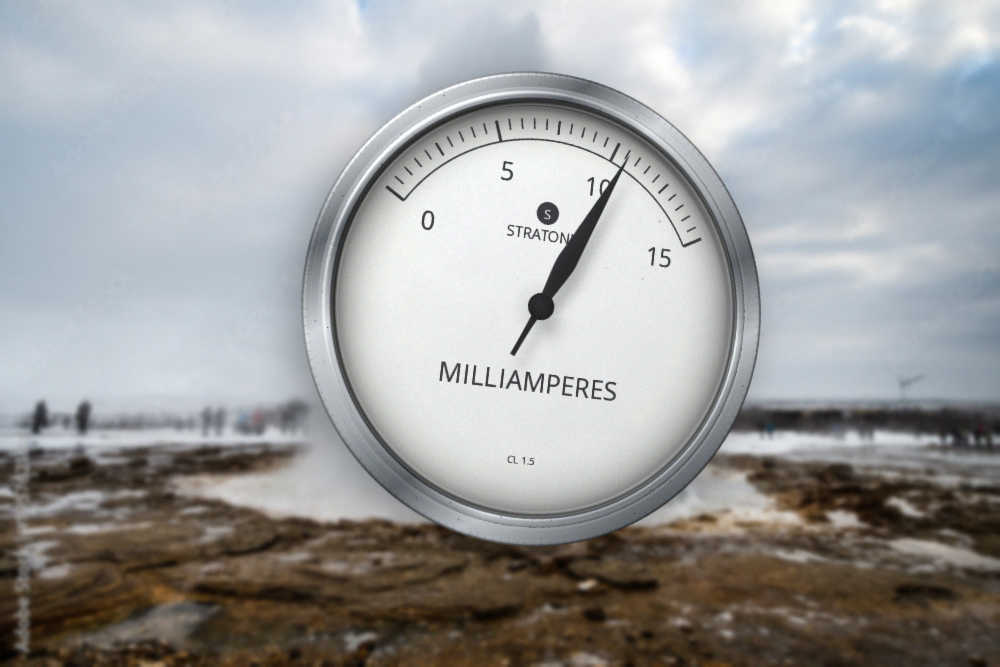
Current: 10.5 mA
